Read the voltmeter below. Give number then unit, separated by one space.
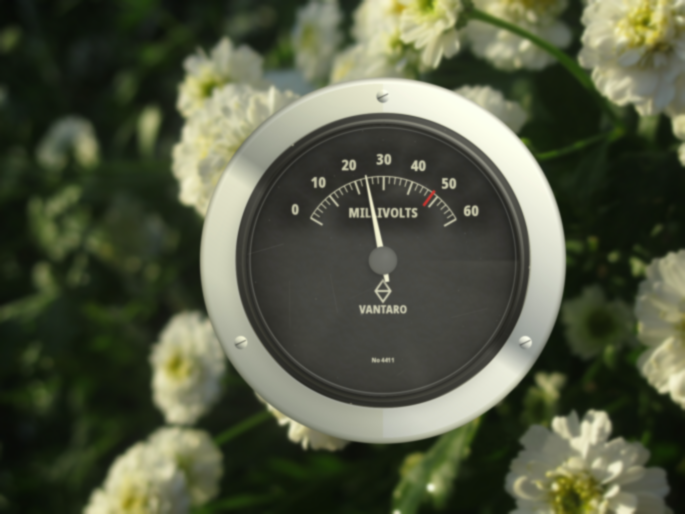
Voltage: 24 mV
